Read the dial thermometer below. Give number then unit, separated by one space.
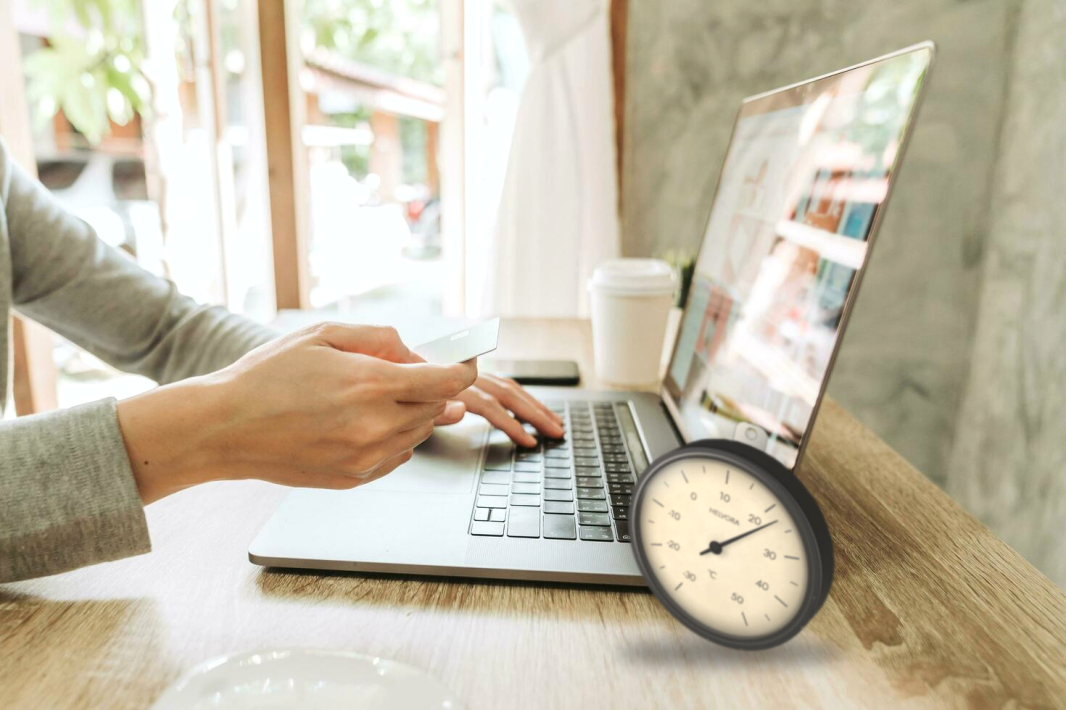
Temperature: 22.5 °C
